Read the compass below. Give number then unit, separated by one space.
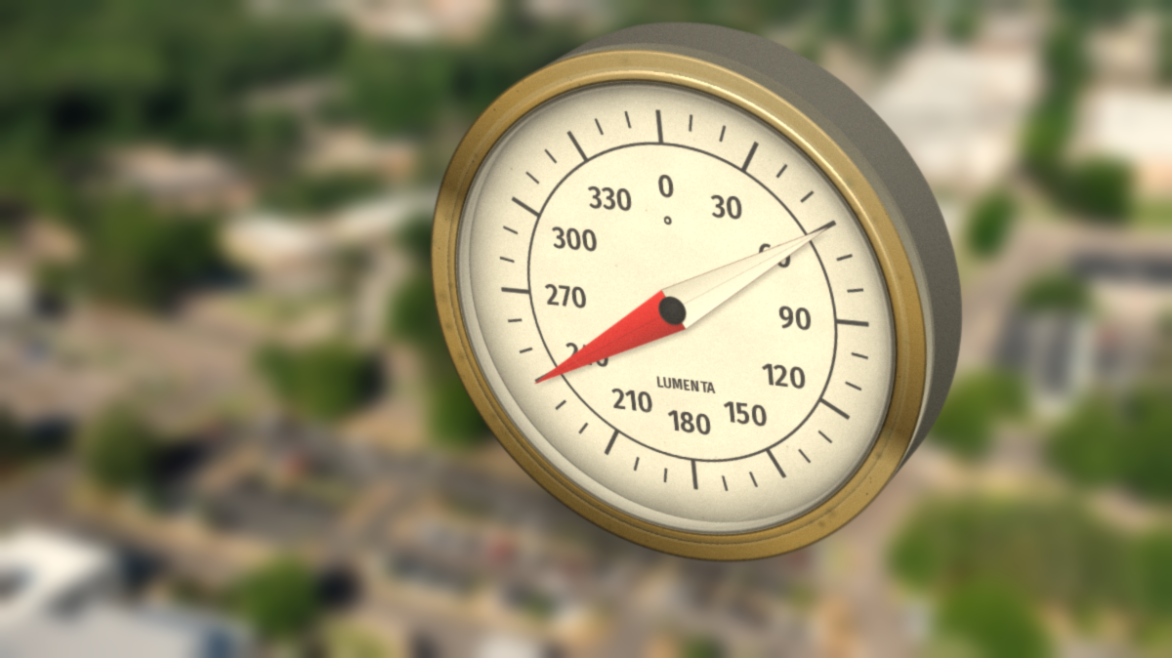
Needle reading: 240 °
